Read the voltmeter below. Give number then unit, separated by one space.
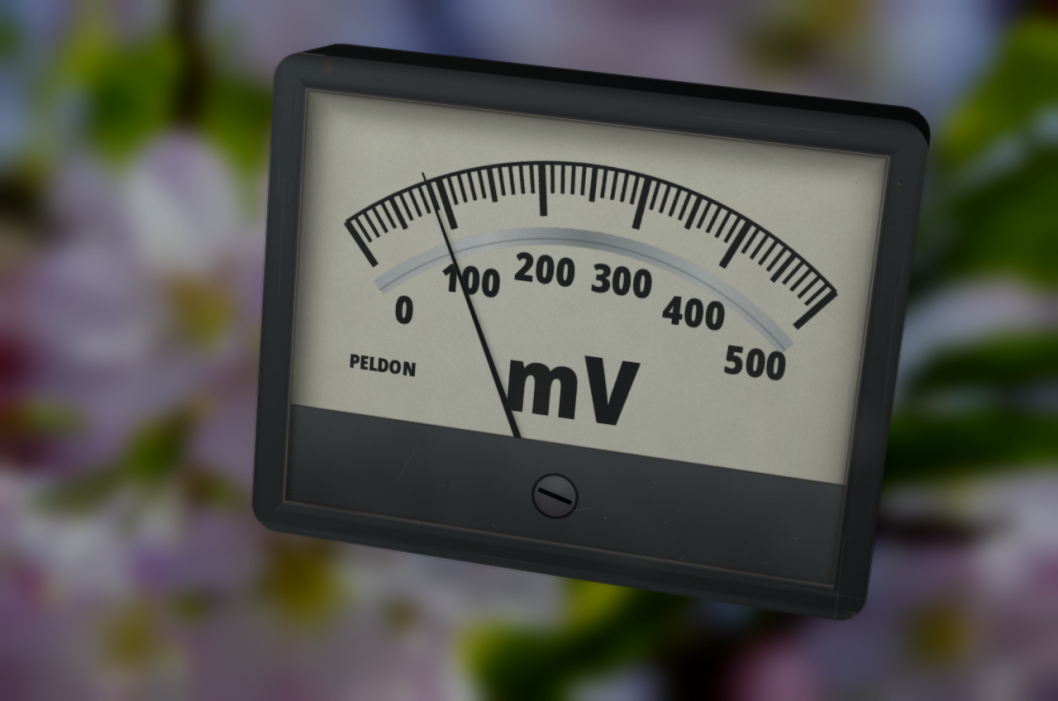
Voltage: 90 mV
